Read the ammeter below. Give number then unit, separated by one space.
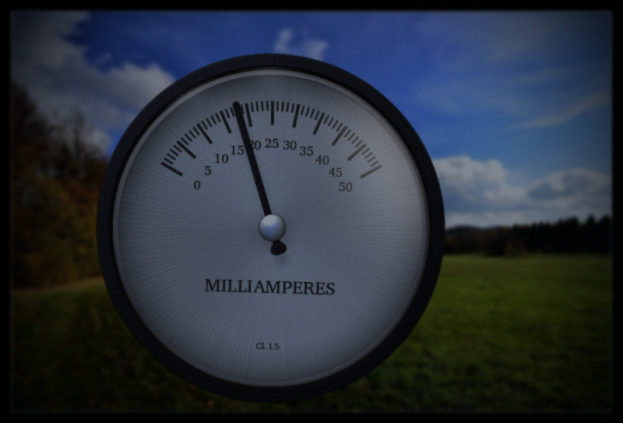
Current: 18 mA
